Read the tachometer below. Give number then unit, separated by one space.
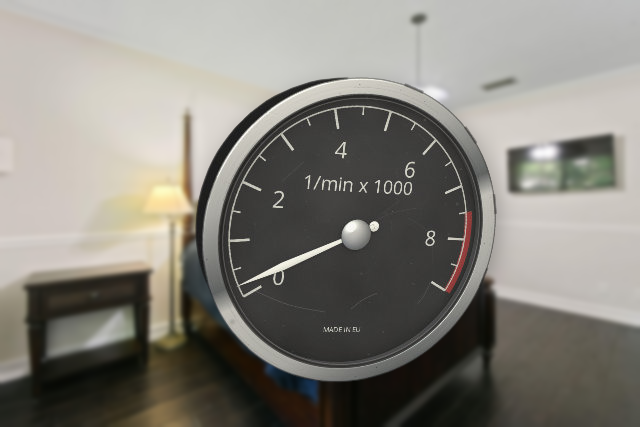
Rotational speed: 250 rpm
